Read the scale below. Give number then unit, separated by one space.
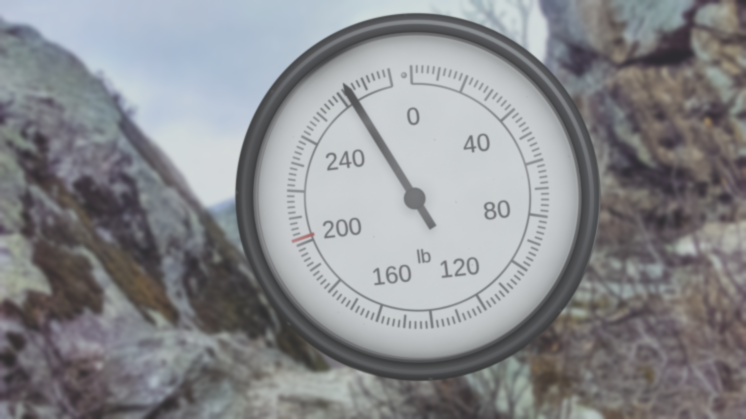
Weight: 264 lb
